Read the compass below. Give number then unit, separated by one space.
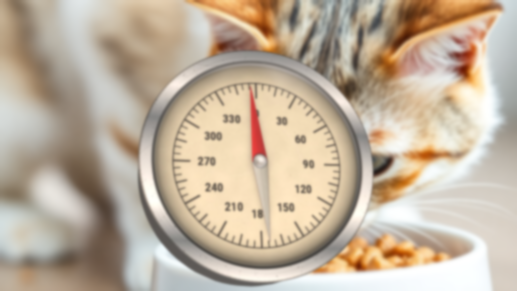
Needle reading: 355 °
